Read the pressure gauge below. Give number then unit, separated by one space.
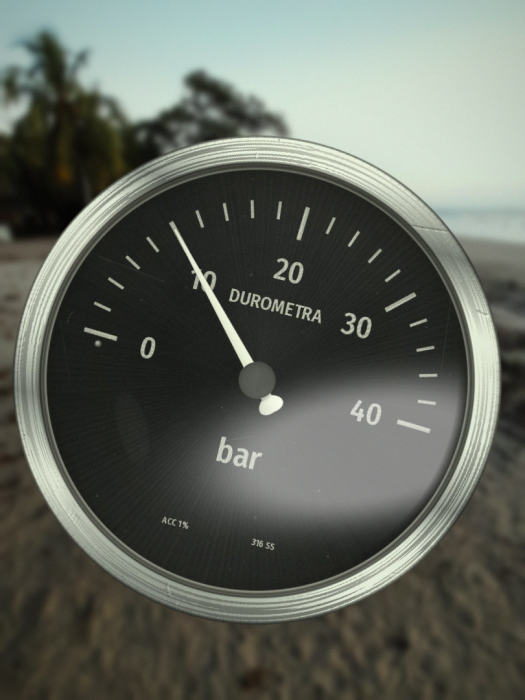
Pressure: 10 bar
